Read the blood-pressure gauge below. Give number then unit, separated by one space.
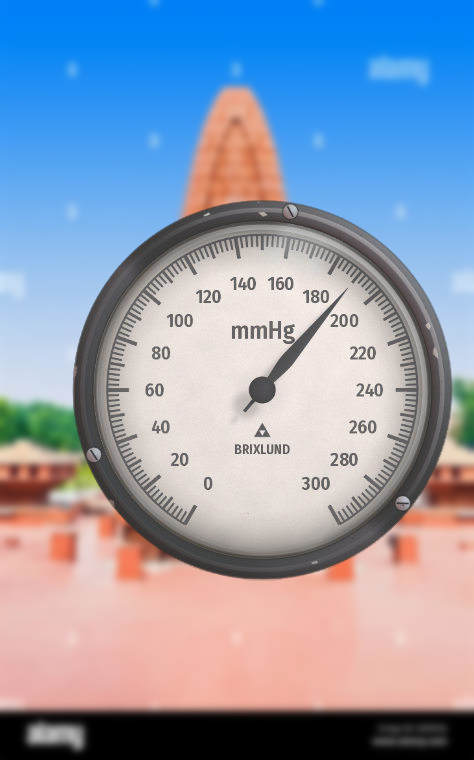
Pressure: 190 mmHg
